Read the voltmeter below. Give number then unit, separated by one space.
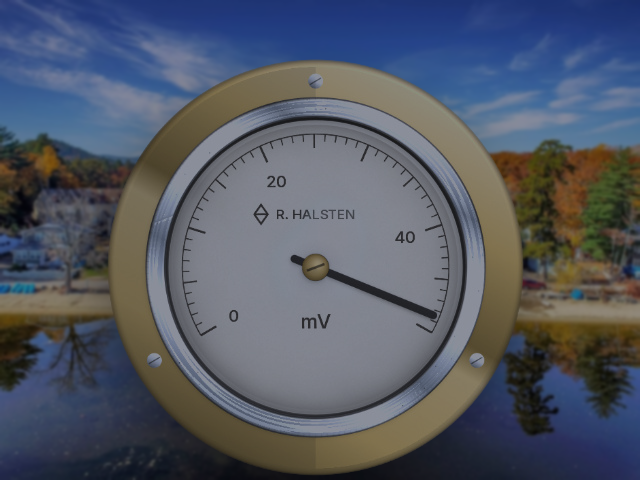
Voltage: 48.5 mV
